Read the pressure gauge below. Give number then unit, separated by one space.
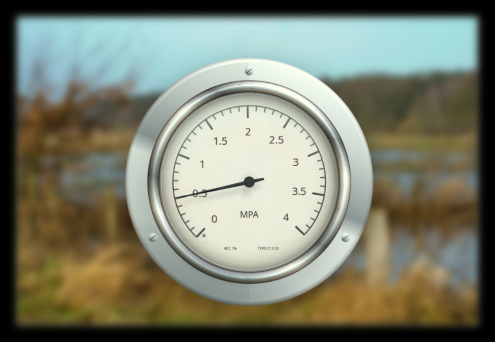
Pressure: 0.5 MPa
